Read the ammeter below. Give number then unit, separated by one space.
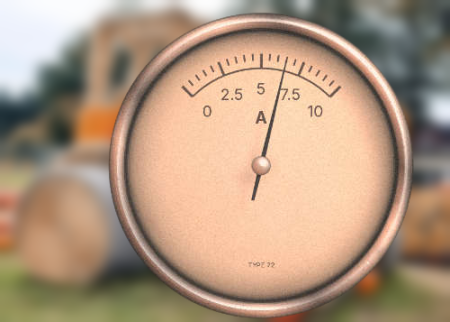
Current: 6.5 A
